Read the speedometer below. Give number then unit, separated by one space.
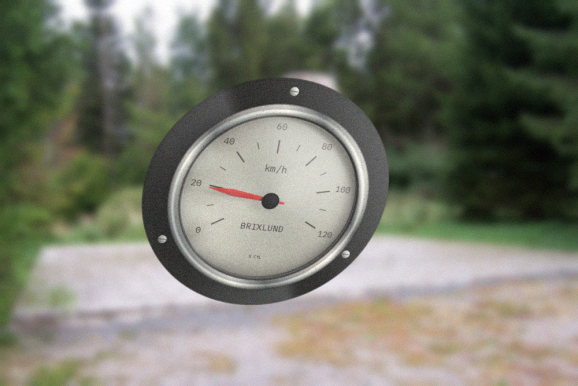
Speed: 20 km/h
